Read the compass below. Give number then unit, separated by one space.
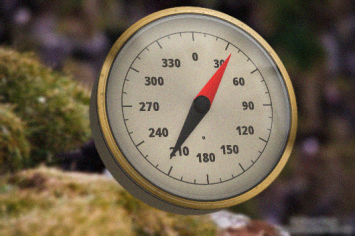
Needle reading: 35 °
